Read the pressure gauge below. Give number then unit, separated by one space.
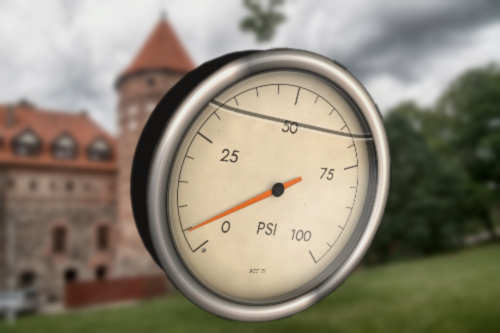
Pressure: 5 psi
